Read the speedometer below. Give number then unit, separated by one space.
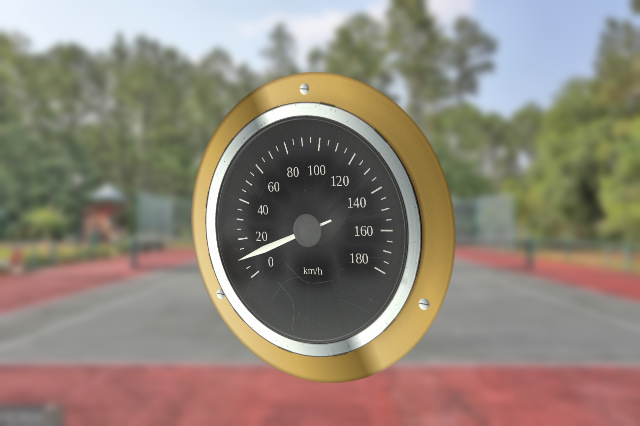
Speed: 10 km/h
